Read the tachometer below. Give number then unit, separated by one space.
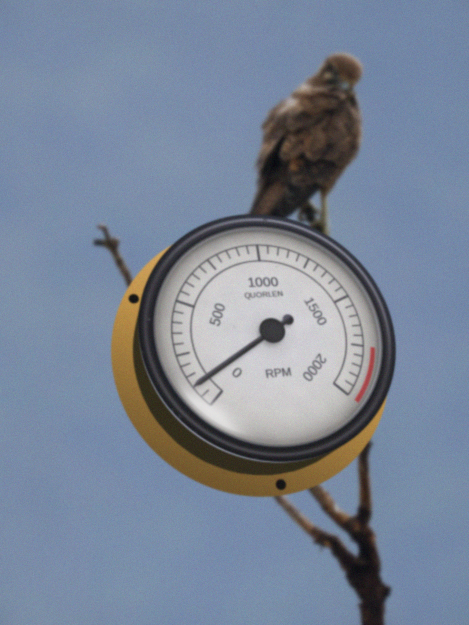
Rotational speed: 100 rpm
